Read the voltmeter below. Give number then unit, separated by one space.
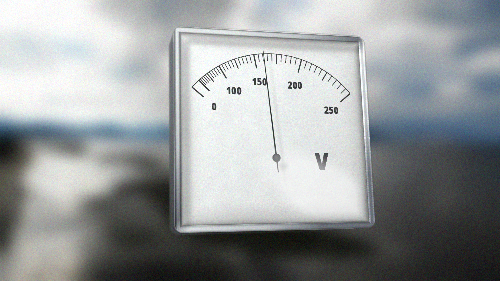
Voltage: 160 V
